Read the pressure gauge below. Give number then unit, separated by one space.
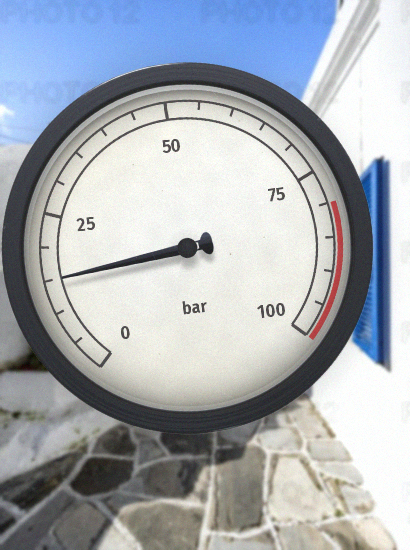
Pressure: 15 bar
